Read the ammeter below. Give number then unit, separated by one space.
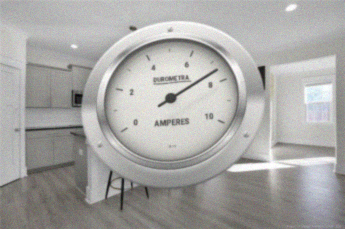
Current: 7.5 A
